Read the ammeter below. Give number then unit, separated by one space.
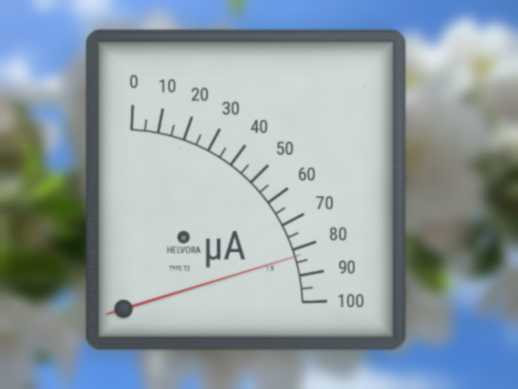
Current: 82.5 µA
